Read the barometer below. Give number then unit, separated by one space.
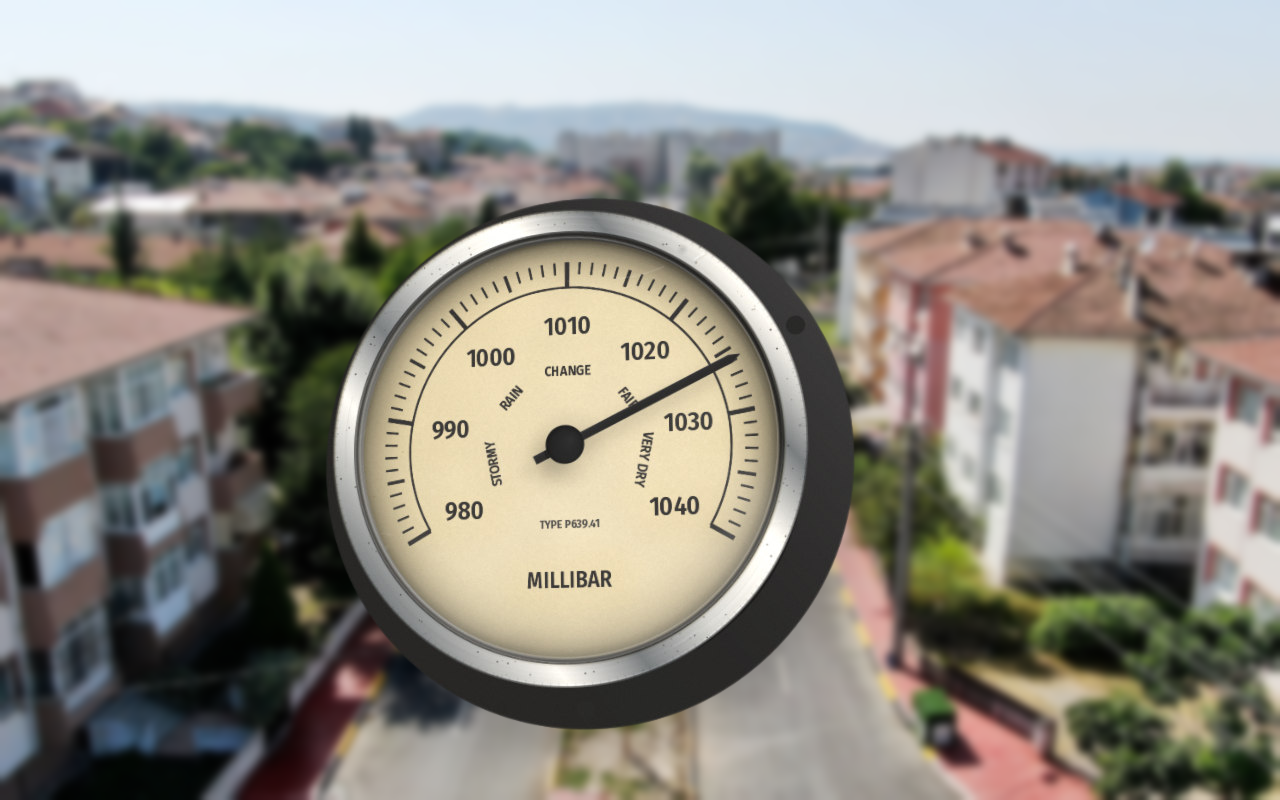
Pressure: 1026 mbar
